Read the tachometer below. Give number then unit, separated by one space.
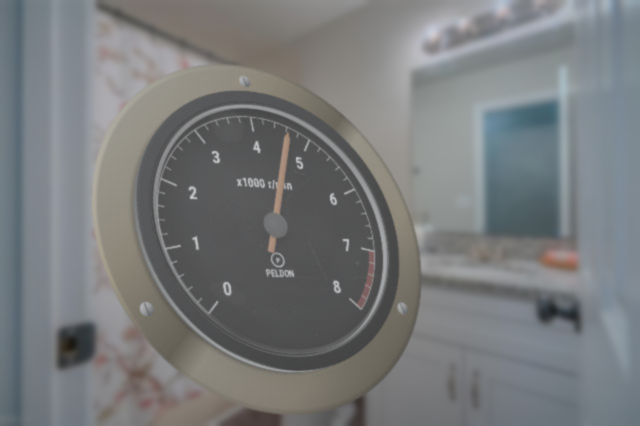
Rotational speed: 4600 rpm
